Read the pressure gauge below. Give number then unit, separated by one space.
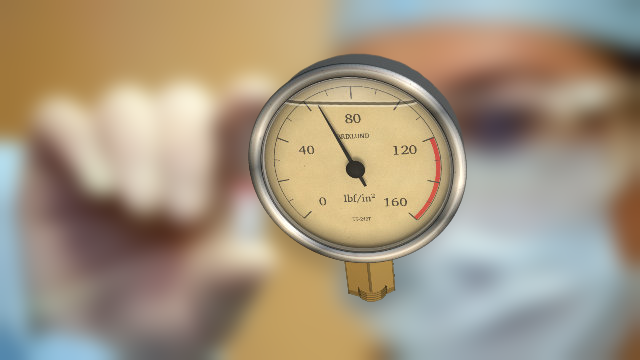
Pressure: 65 psi
